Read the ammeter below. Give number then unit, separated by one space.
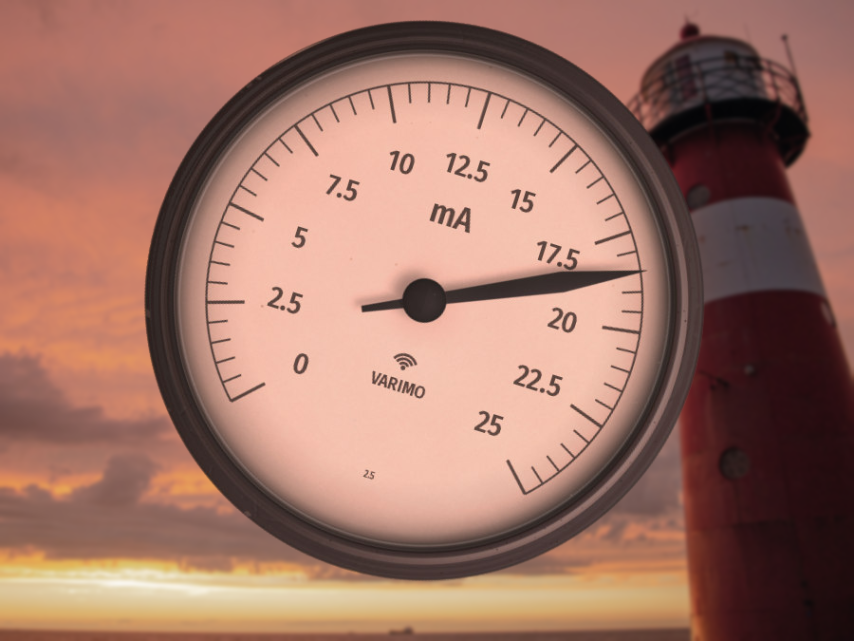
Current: 18.5 mA
